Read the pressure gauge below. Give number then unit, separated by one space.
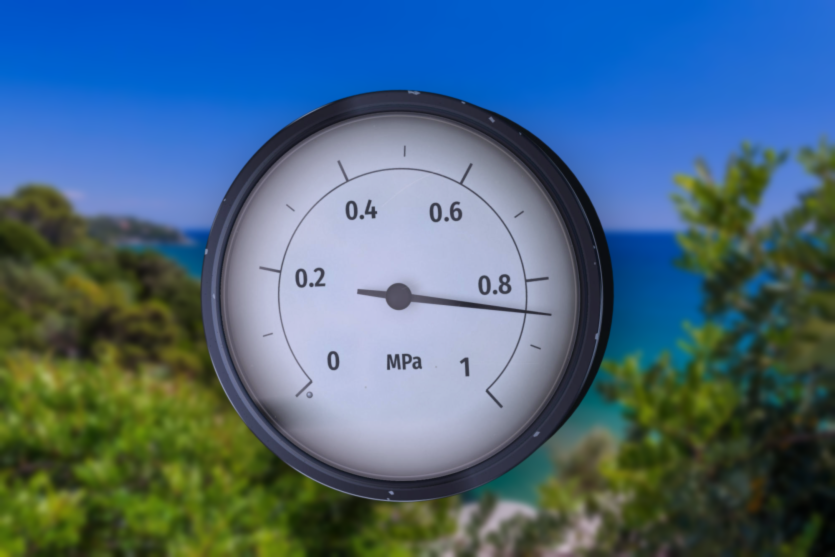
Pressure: 0.85 MPa
